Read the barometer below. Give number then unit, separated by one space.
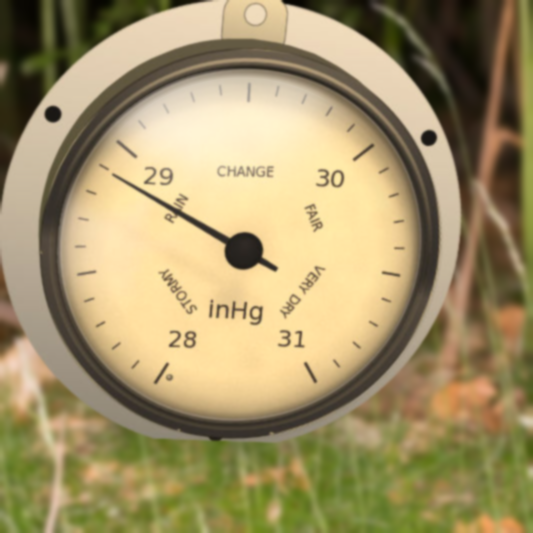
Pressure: 28.9 inHg
